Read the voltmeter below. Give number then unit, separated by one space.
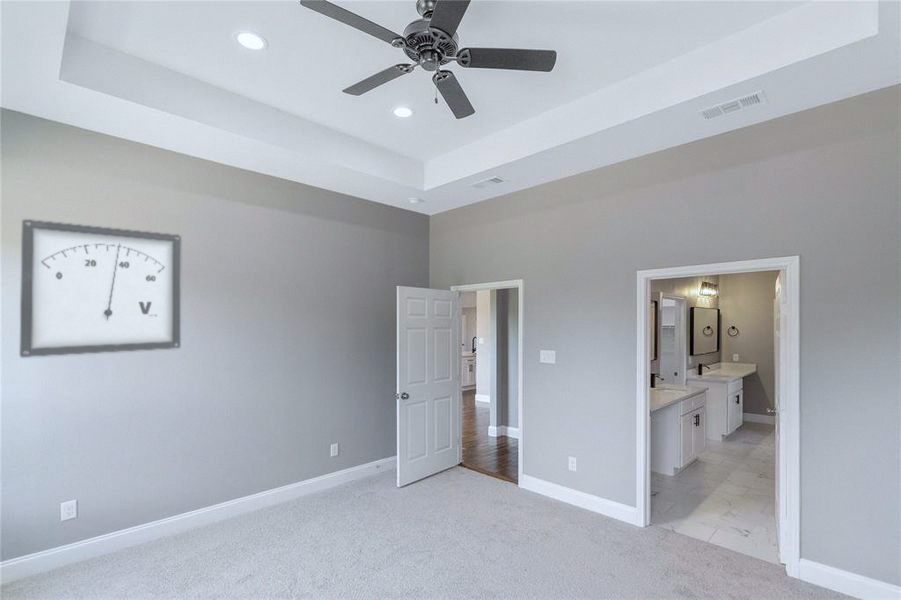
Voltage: 35 V
